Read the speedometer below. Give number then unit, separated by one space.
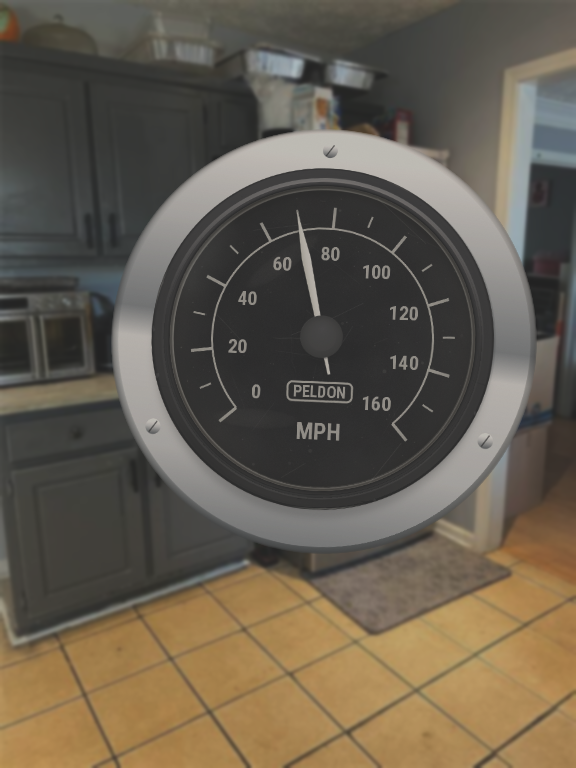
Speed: 70 mph
